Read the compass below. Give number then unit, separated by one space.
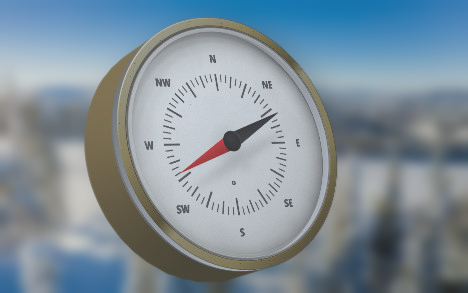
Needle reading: 245 °
